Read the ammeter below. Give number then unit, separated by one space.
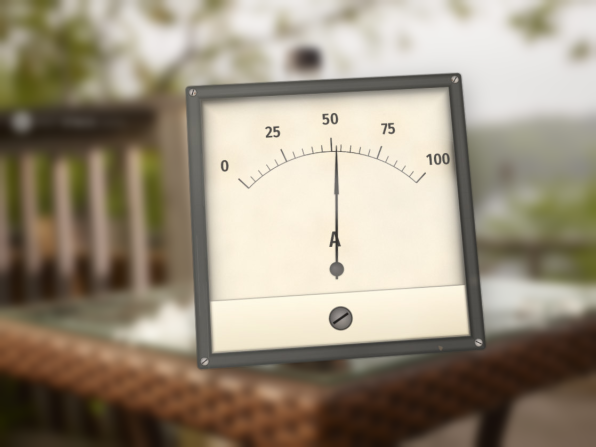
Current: 52.5 A
